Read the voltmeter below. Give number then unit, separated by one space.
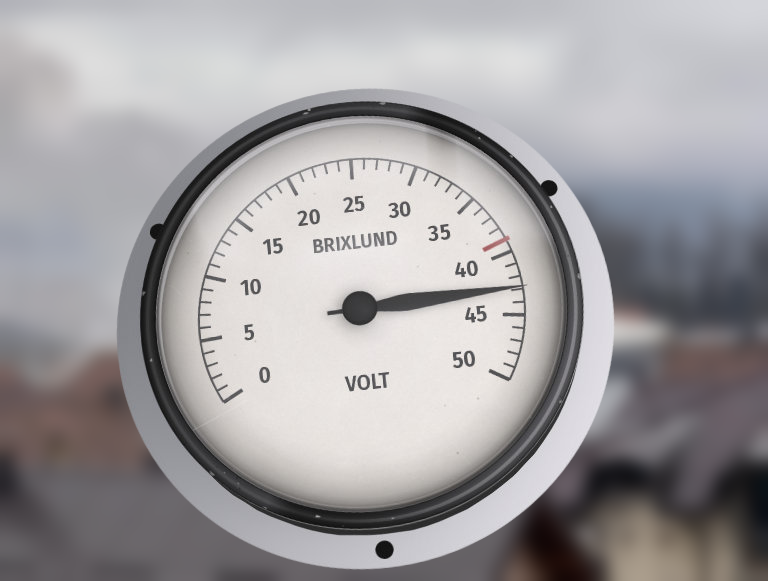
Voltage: 43 V
